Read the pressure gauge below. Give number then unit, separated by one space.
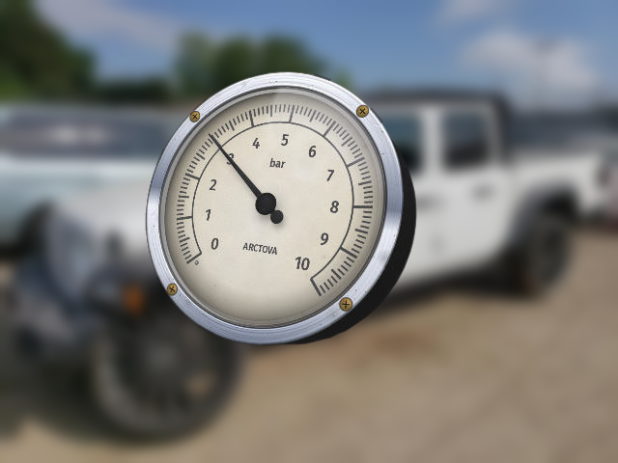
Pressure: 3 bar
